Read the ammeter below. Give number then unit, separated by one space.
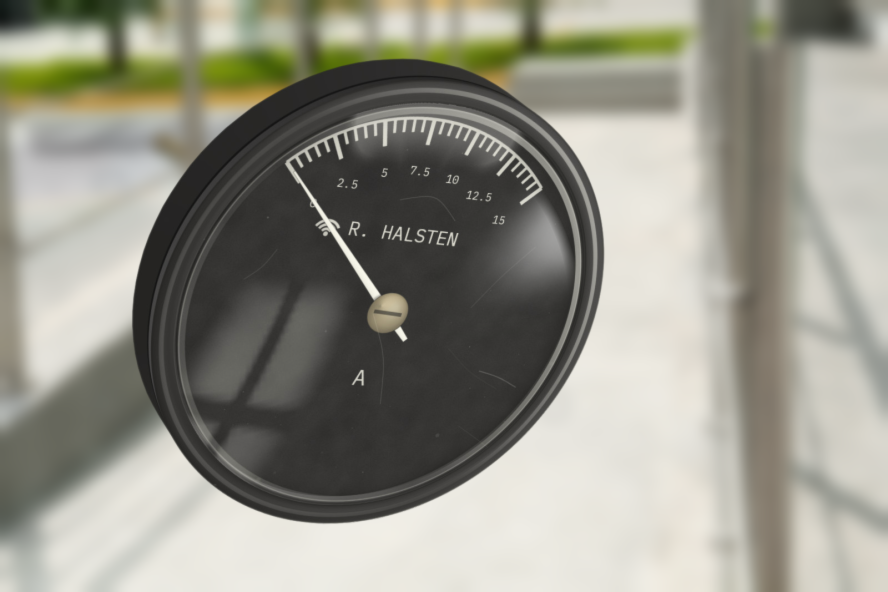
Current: 0 A
